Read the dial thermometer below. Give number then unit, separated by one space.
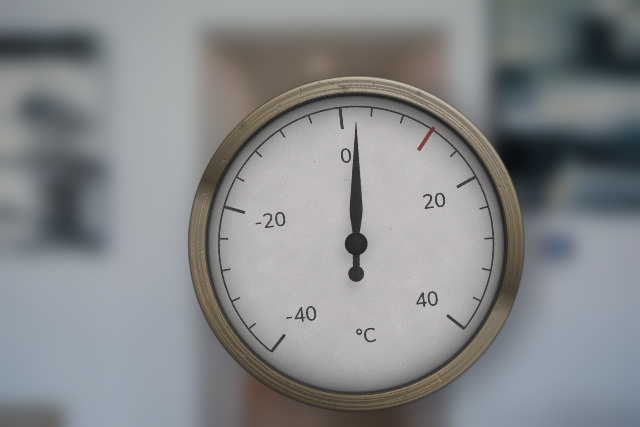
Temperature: 2 °C
